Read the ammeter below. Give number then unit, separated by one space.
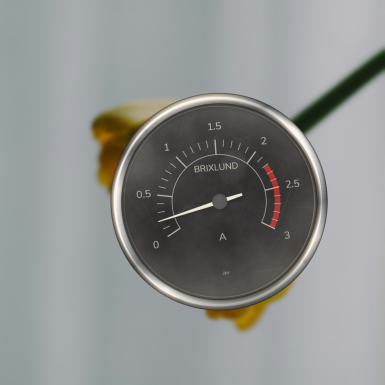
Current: 0.2 A
